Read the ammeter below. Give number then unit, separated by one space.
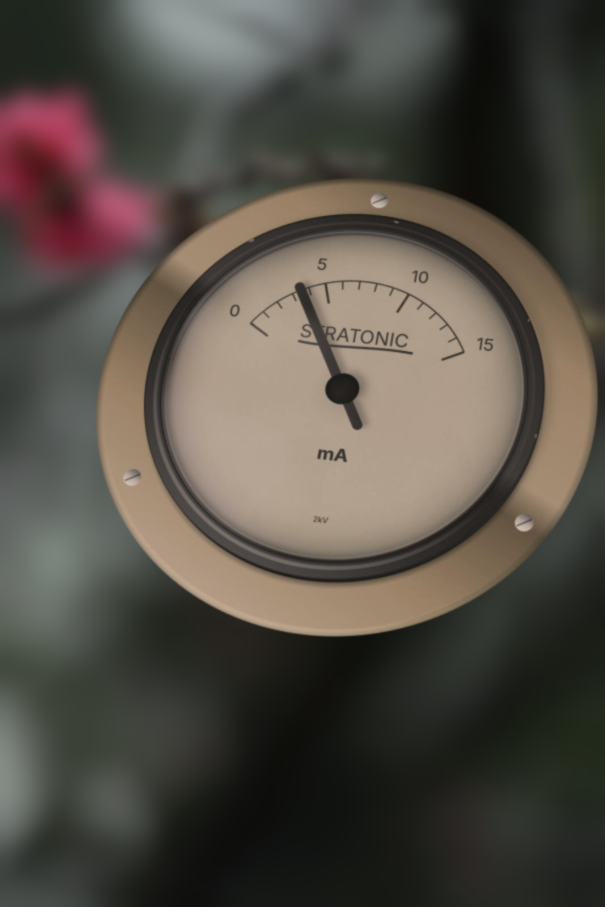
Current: 3.5 mA
